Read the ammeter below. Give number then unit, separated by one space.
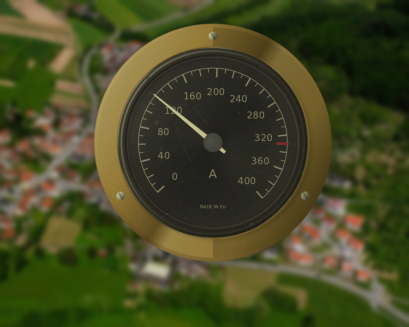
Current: 120 A
